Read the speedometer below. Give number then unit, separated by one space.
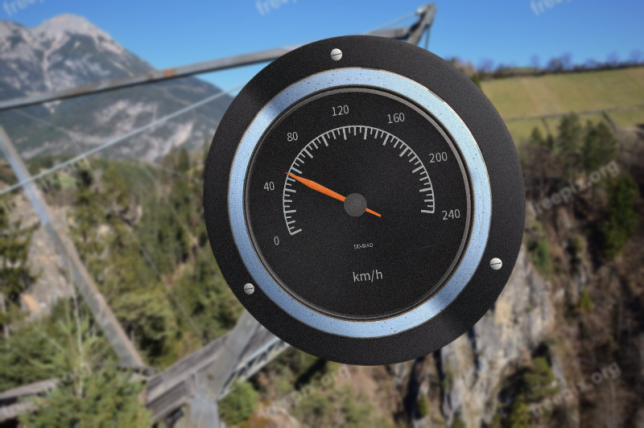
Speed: 55 km/h
